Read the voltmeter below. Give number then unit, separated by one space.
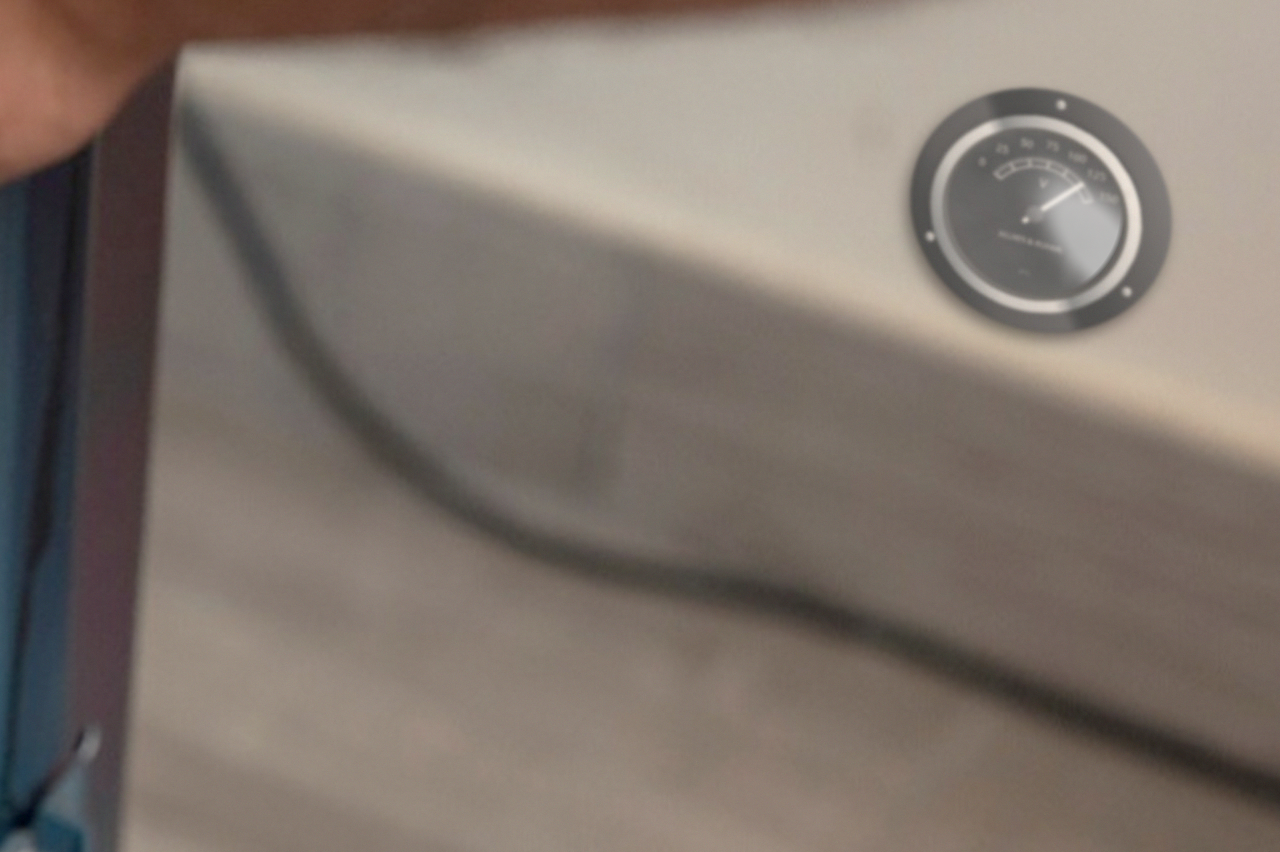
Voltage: 125 V
